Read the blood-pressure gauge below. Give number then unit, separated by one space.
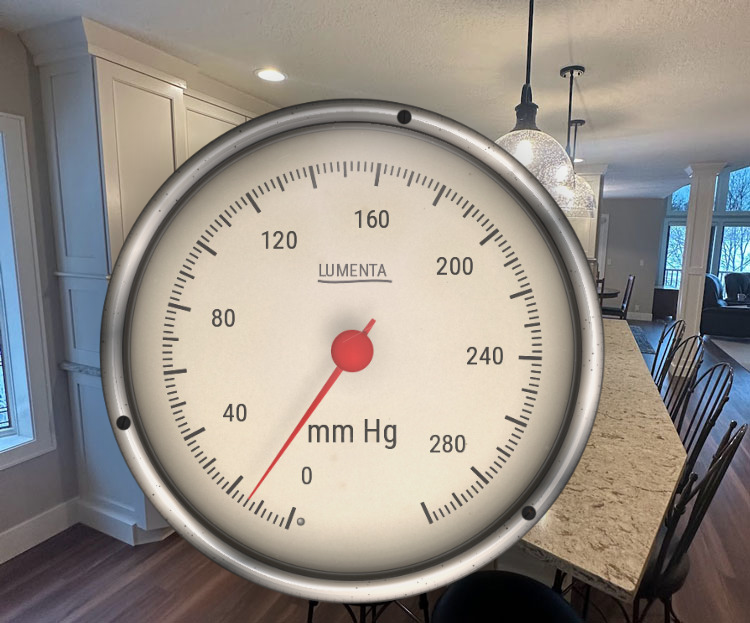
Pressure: 14 mmHg
